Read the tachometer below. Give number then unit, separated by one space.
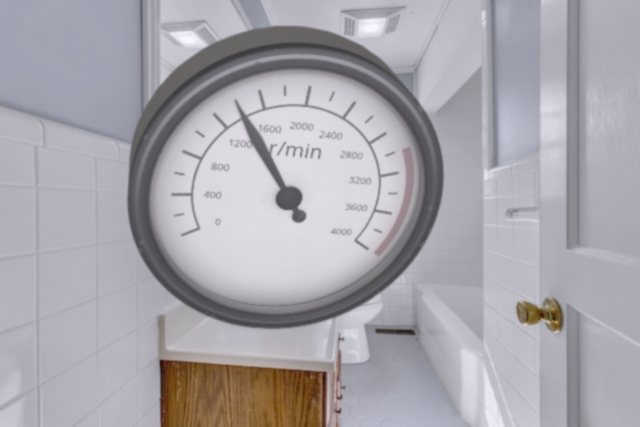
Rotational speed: 1400 rpm
